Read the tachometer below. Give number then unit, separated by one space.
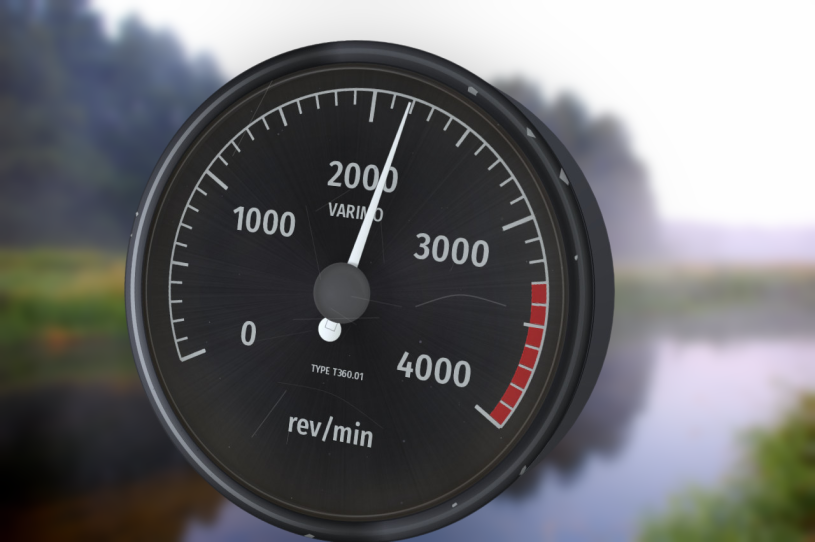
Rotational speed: 2200 rpm
